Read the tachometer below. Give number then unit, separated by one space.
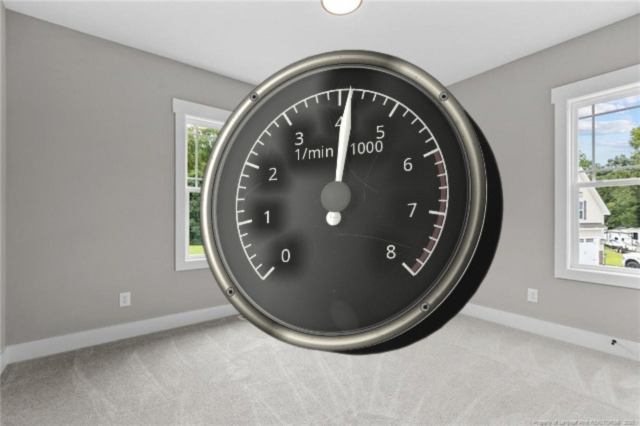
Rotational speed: 4200 rpm
